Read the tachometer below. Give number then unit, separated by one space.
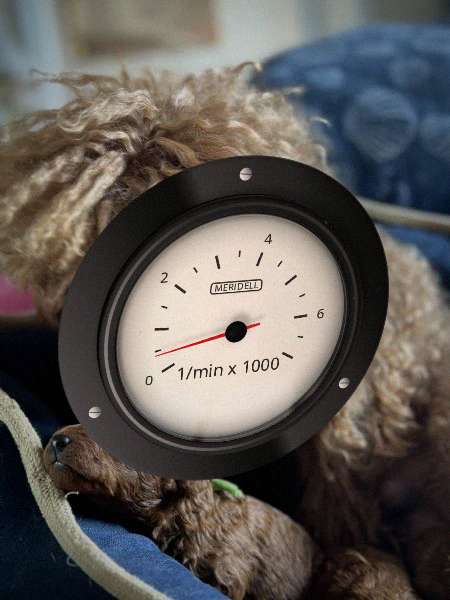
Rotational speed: 500 rpm
